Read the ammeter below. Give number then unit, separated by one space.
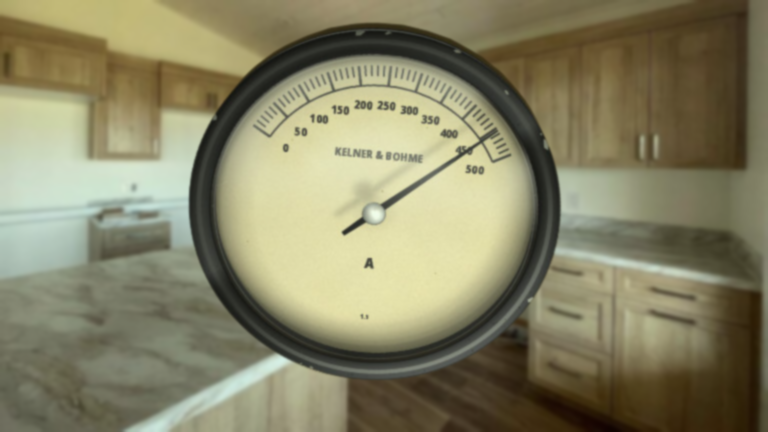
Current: 450 A
